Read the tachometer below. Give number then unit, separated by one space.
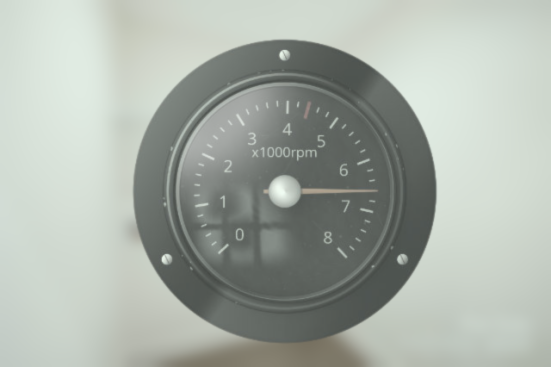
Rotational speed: 6600 rpm
